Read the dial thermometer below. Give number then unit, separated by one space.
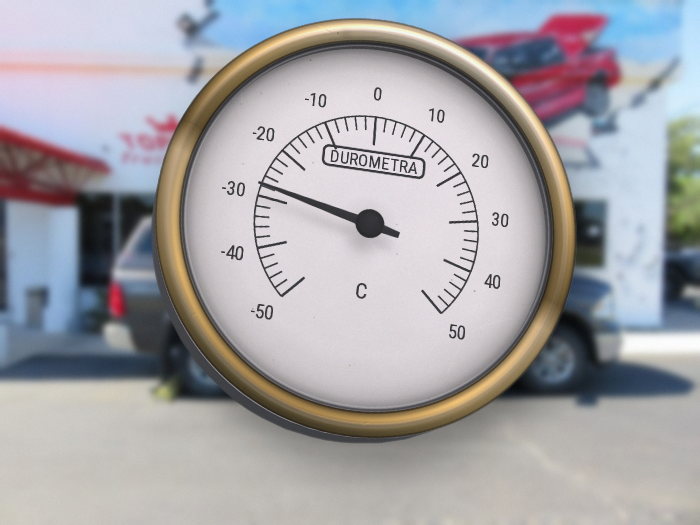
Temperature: -28 °C
